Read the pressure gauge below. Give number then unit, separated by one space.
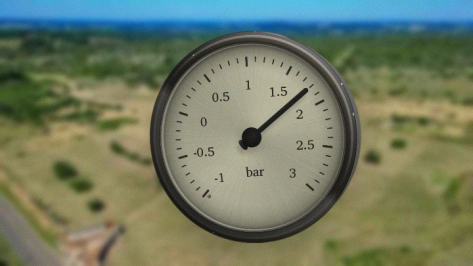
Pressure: 1.8 bar
